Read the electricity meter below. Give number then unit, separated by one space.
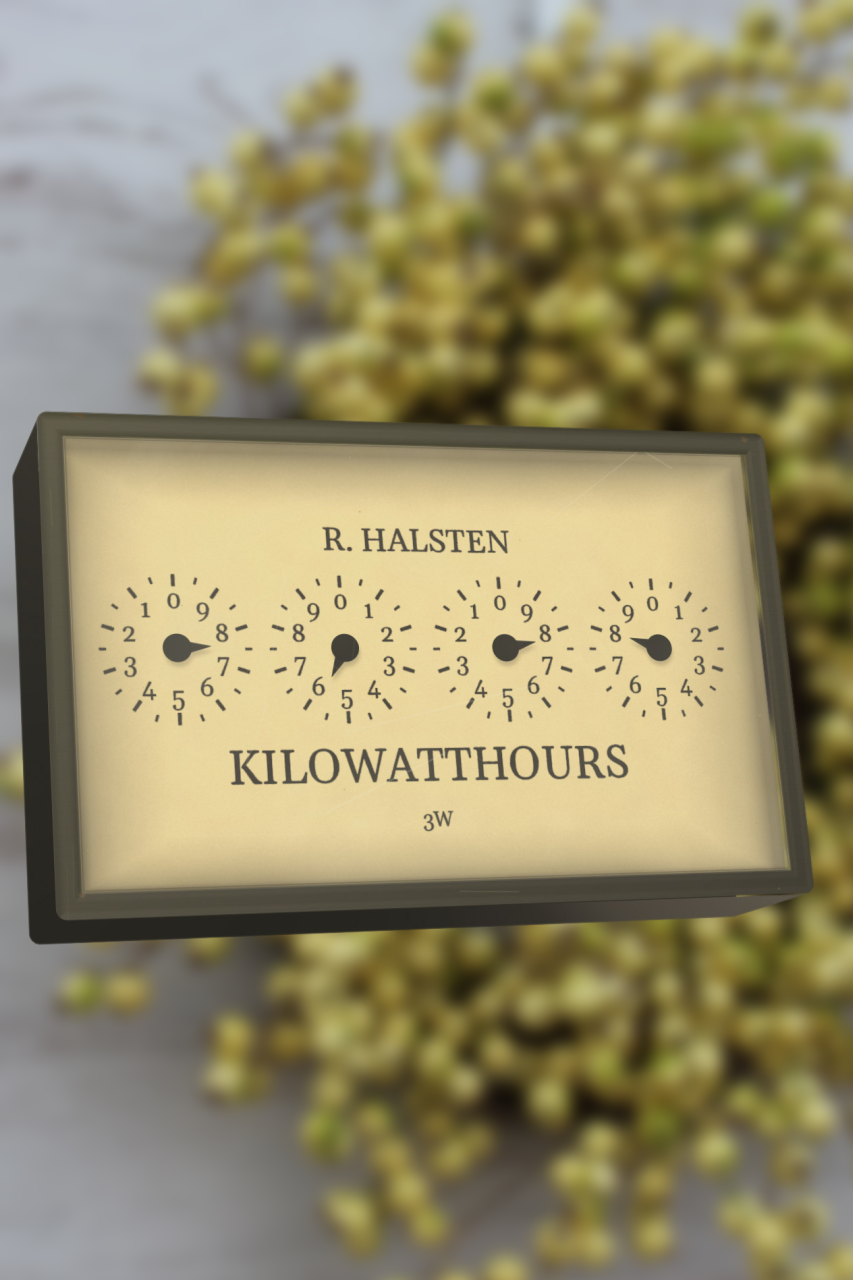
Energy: 7578 kWh
